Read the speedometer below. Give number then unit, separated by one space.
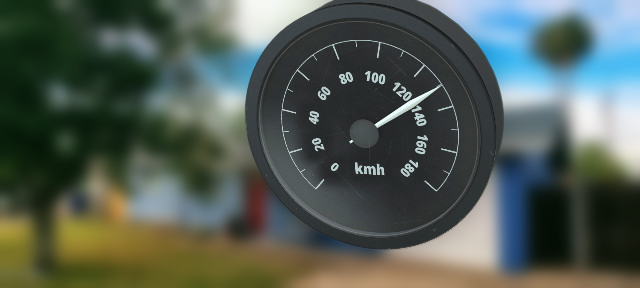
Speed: 130 km/h
